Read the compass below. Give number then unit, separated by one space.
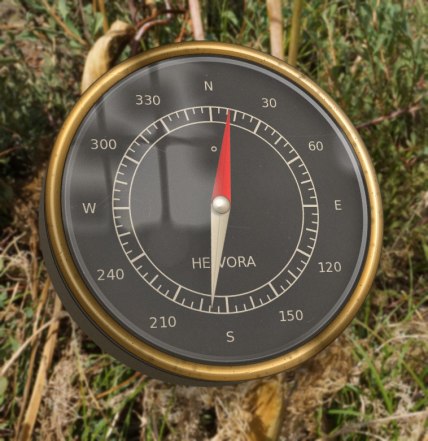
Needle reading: 10 °
